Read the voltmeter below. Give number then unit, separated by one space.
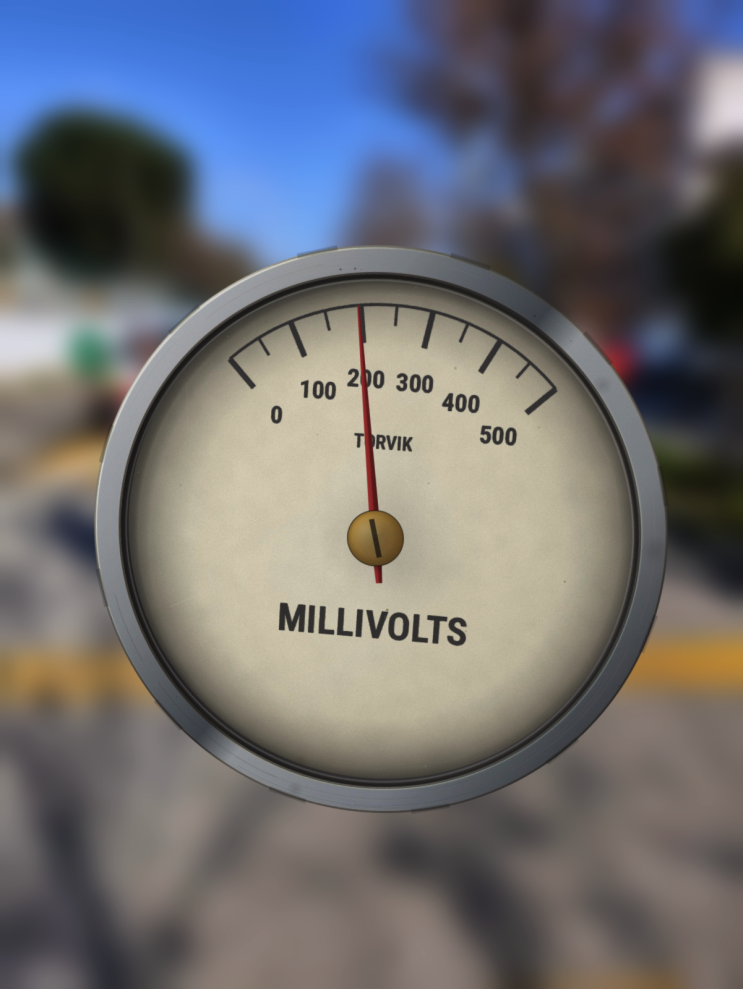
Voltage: 200 mV
